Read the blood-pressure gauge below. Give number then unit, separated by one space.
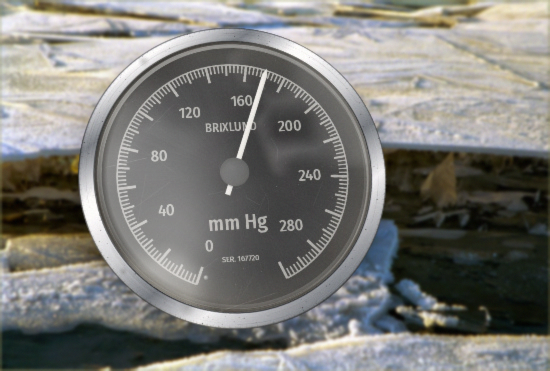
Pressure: 170 mmHg
